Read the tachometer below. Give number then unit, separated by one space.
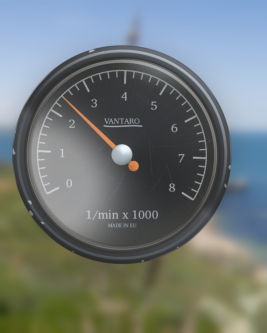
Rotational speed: 2400 rpm
